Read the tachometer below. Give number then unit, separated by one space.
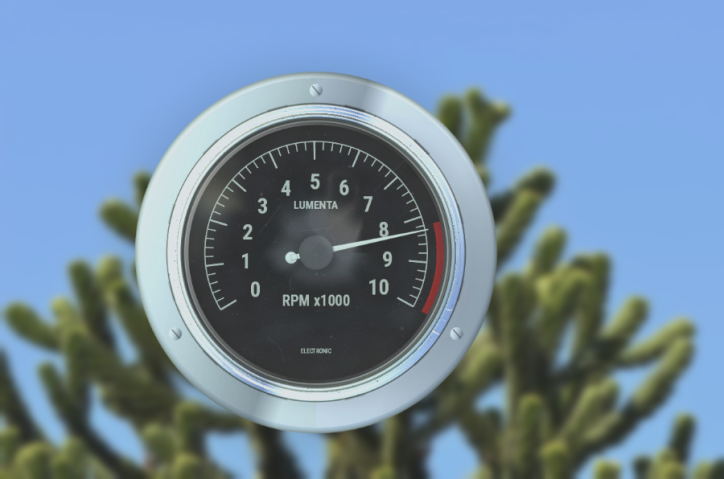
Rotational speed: 8300 rpm
